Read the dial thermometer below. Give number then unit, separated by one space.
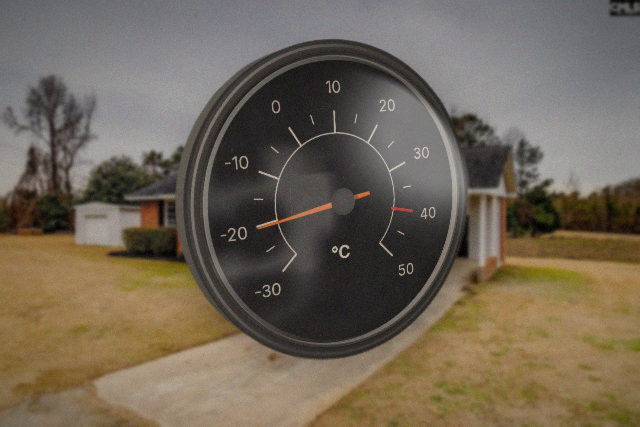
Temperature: -20 °C
